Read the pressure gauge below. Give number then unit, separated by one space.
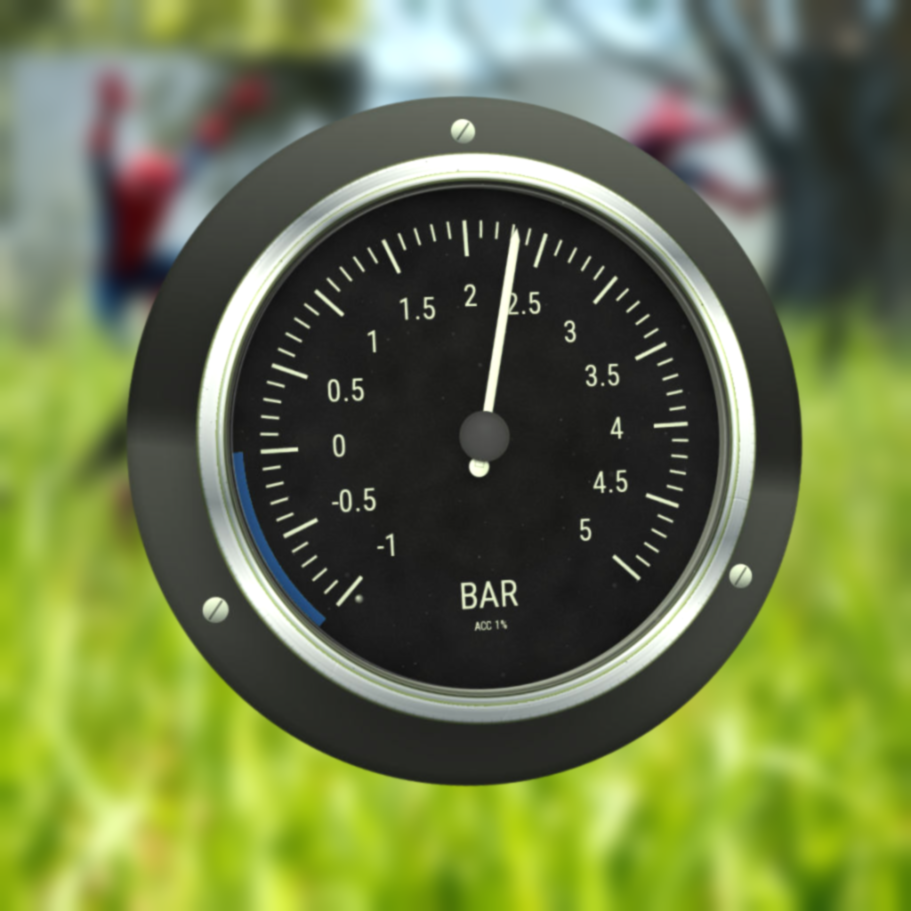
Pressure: 2.3 bar
